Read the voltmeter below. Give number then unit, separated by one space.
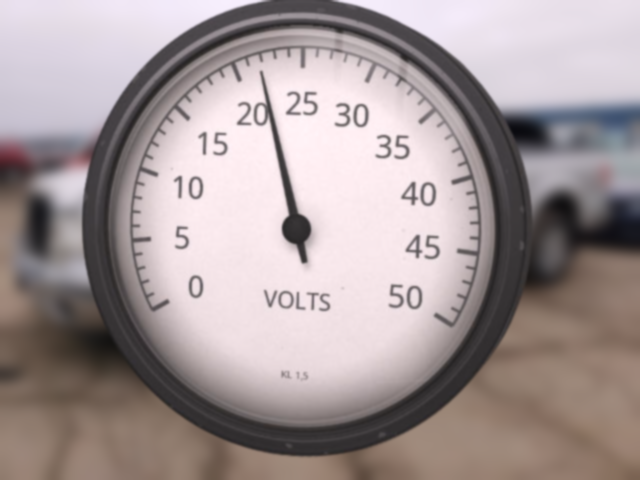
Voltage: 22 V
